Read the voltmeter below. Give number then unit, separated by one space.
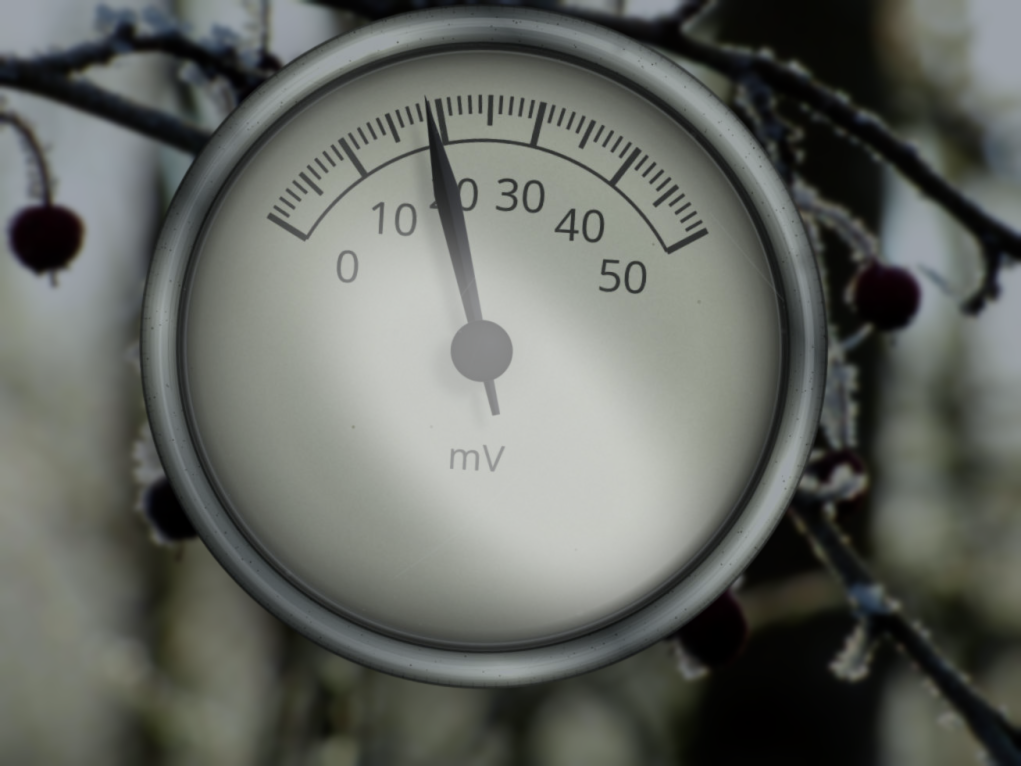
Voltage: 19 mV
